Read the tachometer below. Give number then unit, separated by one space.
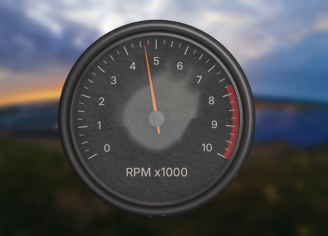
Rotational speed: 4625 rpm
